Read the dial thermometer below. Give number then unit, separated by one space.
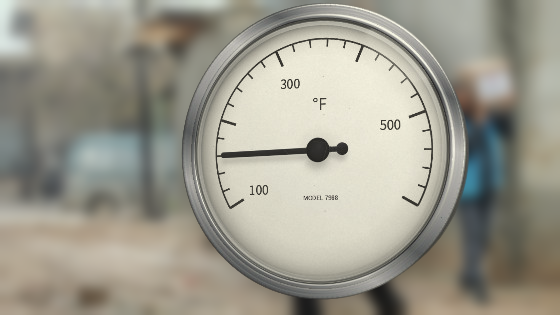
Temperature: 160 °F
